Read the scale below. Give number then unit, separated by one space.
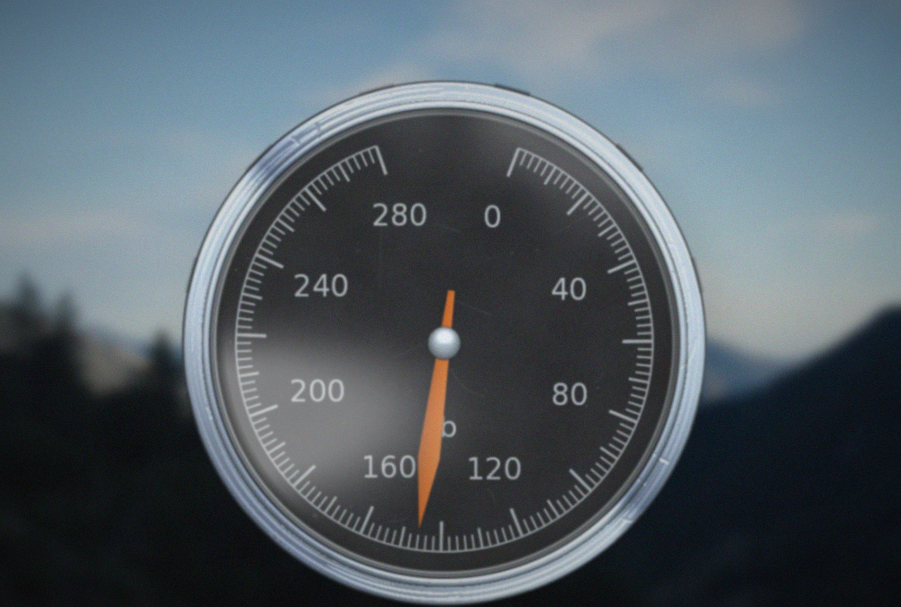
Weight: 146 lb
